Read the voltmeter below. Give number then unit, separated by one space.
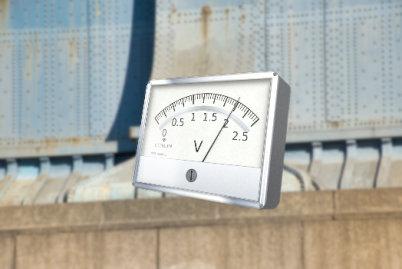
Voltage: 2 V
